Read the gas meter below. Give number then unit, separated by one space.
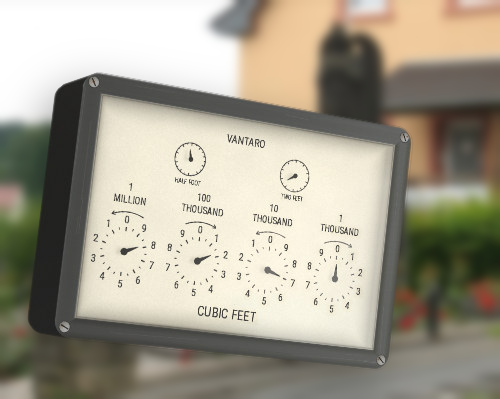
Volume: 817000 ft³
